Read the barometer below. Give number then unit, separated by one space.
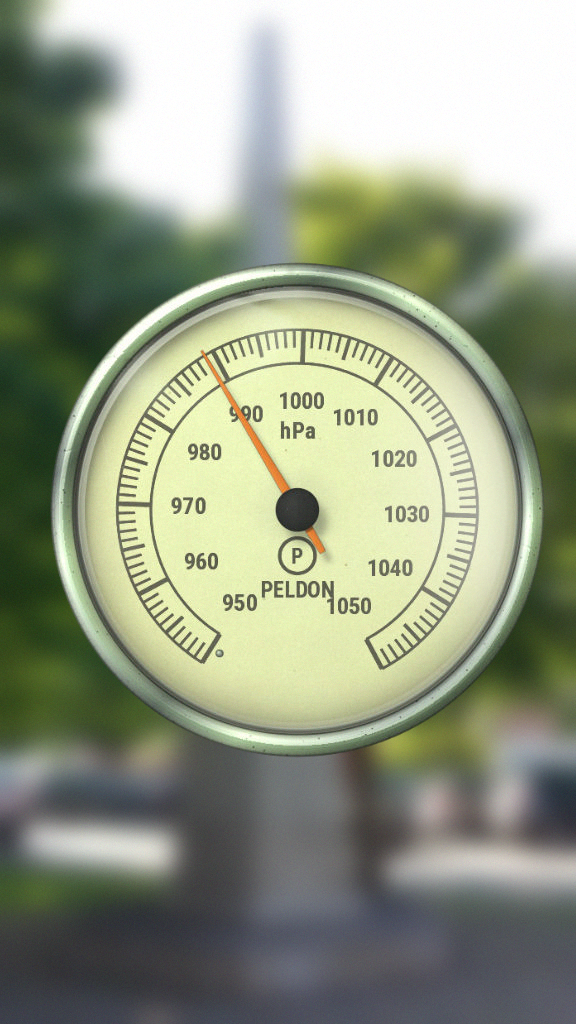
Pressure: 989 hPa
